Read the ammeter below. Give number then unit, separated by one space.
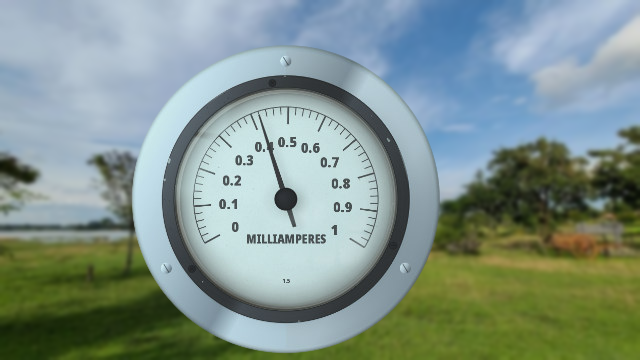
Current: 0.42 mA
